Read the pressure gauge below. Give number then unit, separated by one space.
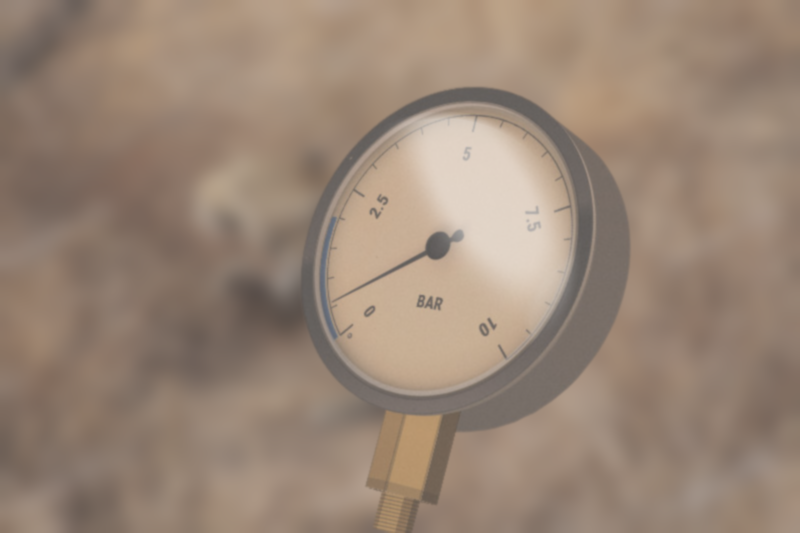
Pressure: 0.5 bar
